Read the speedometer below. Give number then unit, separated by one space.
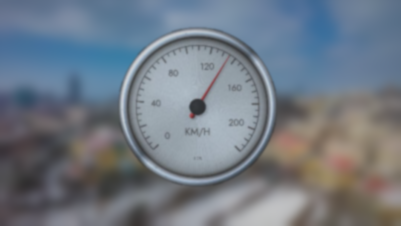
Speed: 135 km/h
